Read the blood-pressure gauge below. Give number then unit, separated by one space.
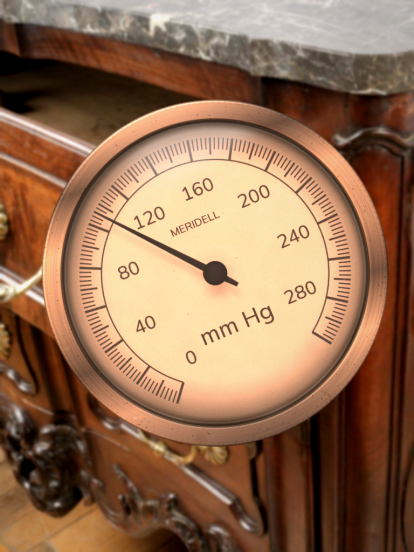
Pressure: 106 mmHg
